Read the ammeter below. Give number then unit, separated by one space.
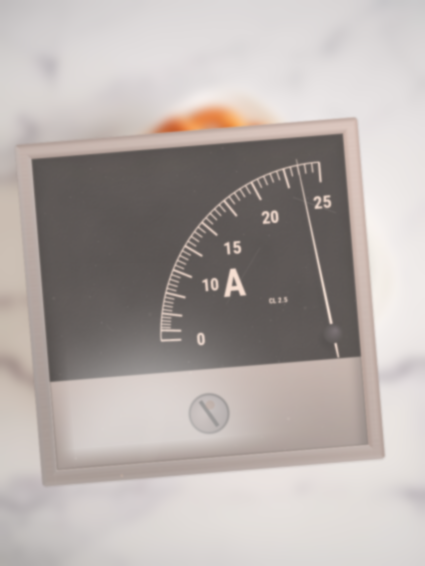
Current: 23.5 A
